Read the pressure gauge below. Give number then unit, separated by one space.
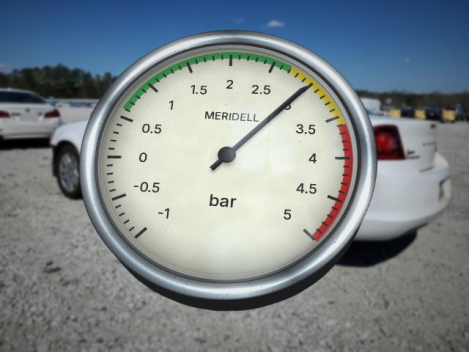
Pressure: 3 bar
